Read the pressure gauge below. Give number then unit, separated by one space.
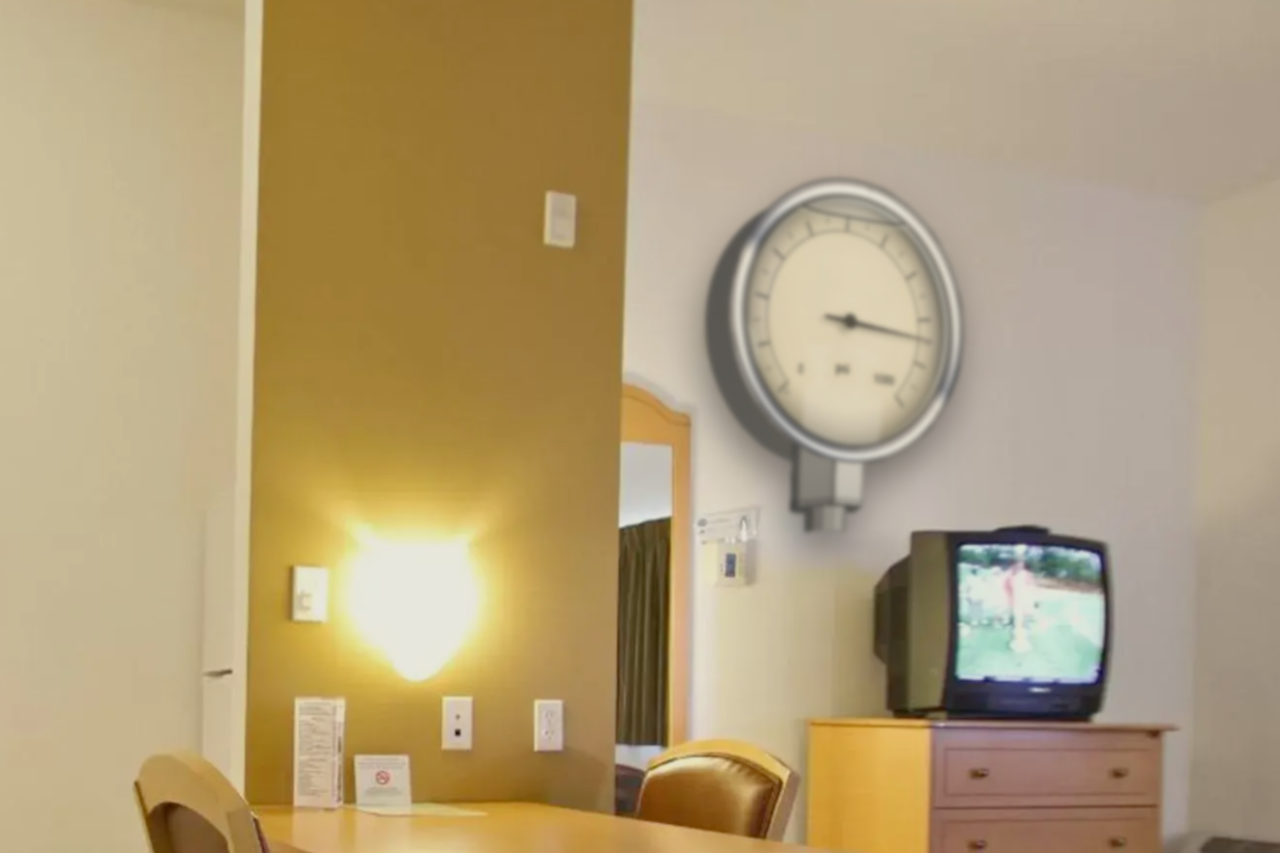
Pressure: 850 psi
